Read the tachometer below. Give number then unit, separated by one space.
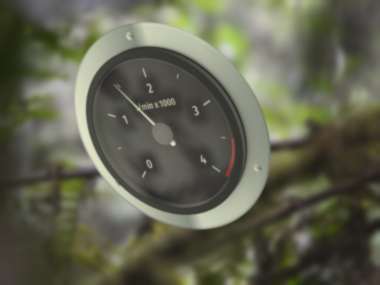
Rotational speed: 1500 rpm
